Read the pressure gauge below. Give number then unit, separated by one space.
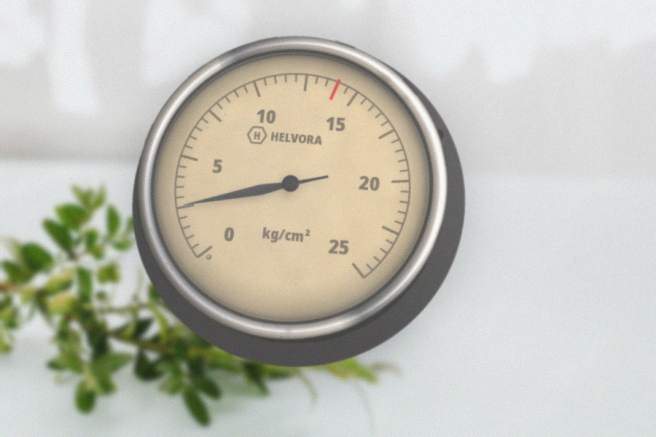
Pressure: 2.5 kg/cm²
